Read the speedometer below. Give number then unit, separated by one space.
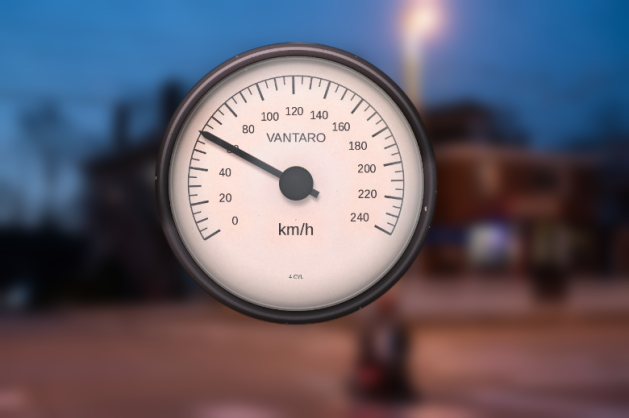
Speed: 60 km/h
